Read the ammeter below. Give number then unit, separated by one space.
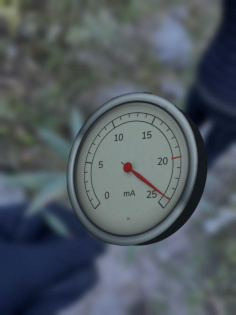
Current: 24 mA
